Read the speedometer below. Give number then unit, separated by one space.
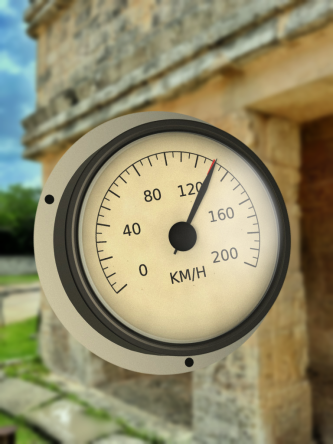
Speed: 130 km/h
